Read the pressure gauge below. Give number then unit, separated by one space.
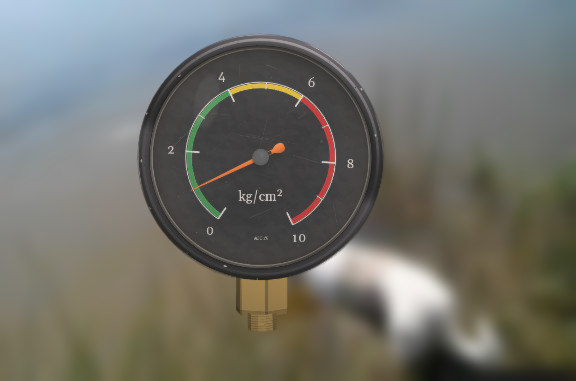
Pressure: 1 kg/cm²
